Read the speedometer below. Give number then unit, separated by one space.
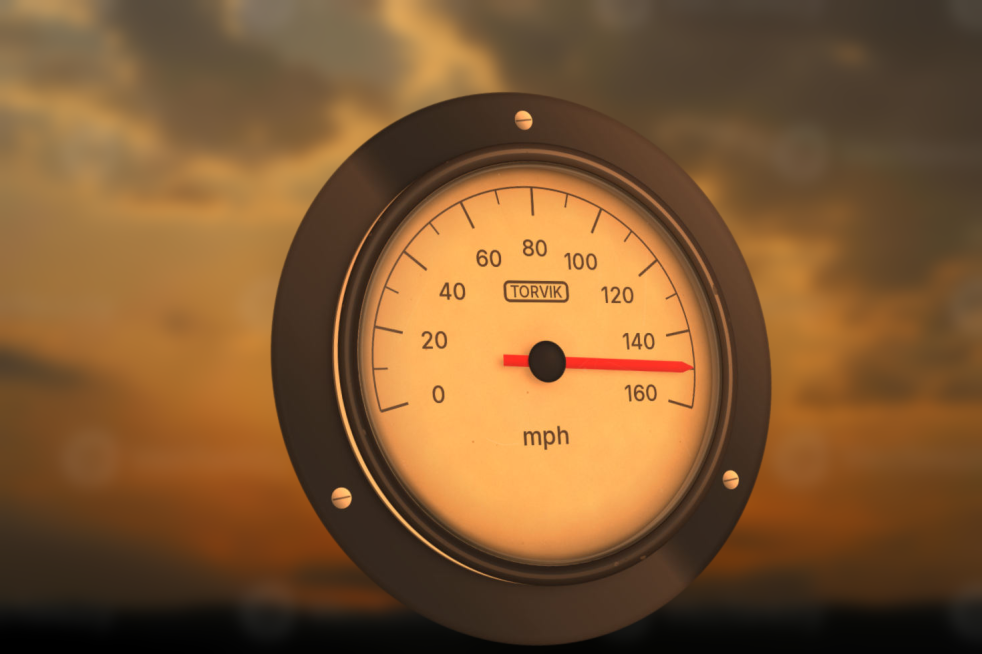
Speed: 150 mph
